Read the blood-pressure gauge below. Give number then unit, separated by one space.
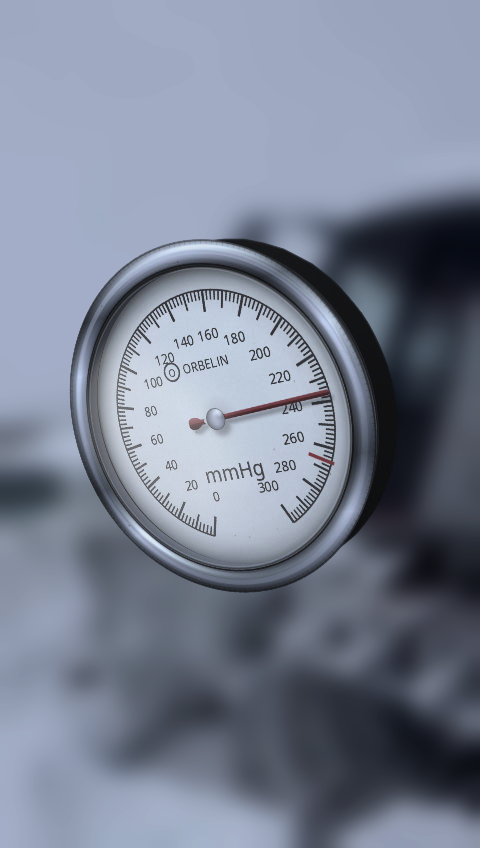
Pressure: 236 mmHg
